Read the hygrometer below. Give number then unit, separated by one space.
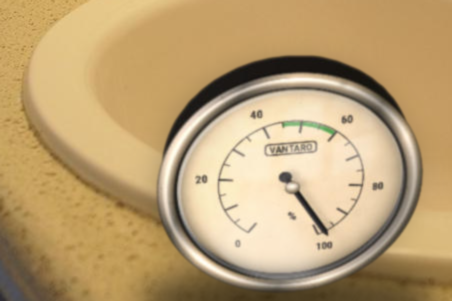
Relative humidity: 97.5 %
